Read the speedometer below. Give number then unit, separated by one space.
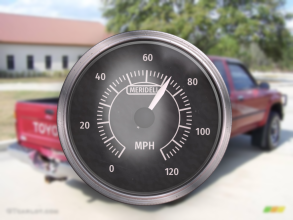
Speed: 72 mph
